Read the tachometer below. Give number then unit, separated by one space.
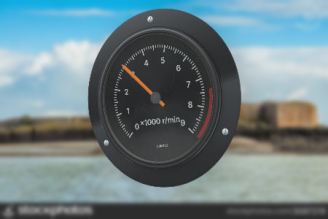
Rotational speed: 3000 rpm
